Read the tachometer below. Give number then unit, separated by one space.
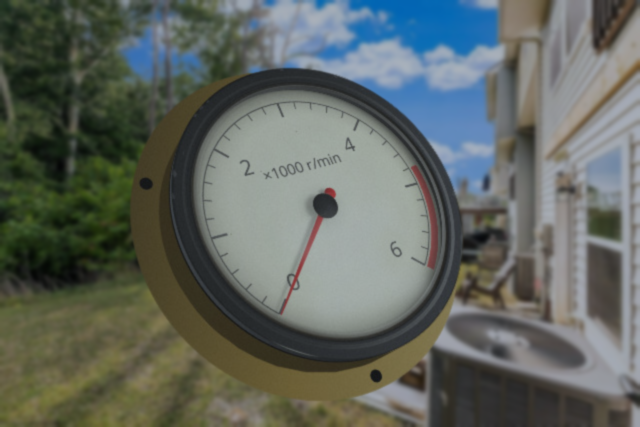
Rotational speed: 0 rpm
